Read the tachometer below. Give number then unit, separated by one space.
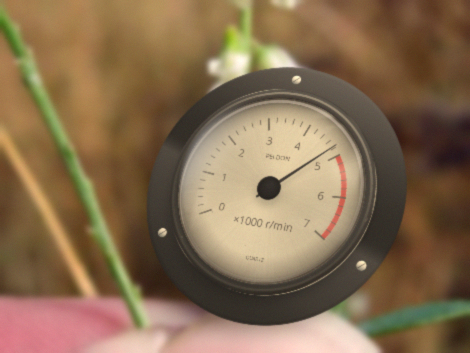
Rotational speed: 4800 rpm
